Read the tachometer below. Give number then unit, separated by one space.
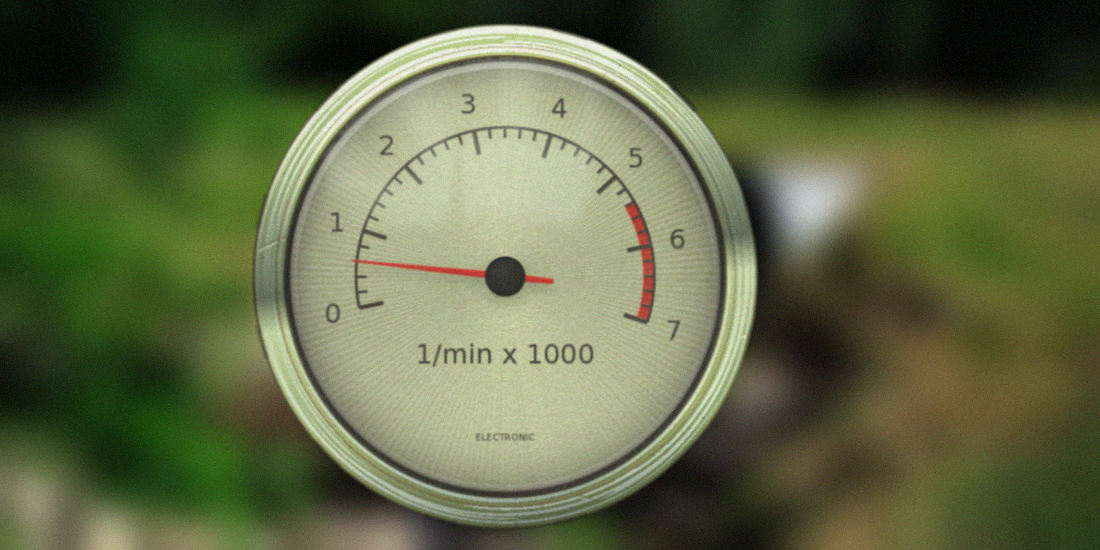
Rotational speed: 600 rpm
